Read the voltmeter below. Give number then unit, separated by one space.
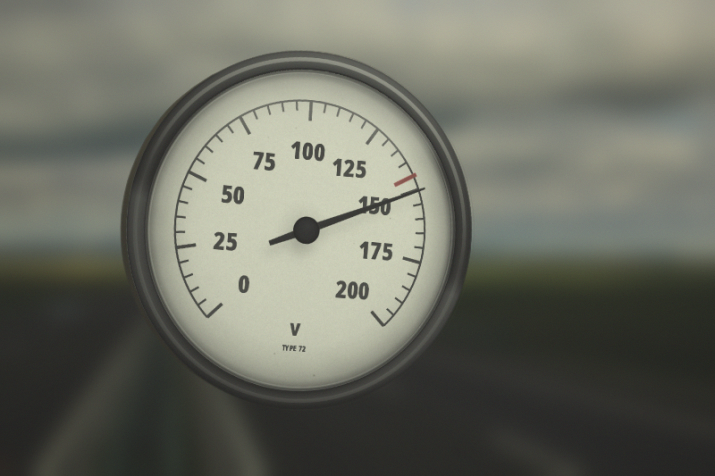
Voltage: 150 V
